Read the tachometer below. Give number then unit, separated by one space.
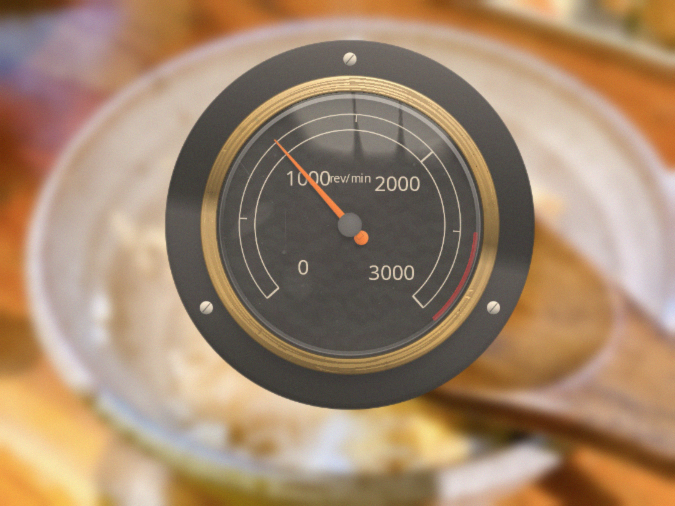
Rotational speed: 1000 rpm
